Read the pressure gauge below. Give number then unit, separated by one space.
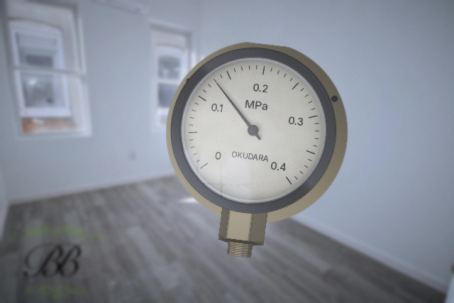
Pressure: 0.13 MPa
